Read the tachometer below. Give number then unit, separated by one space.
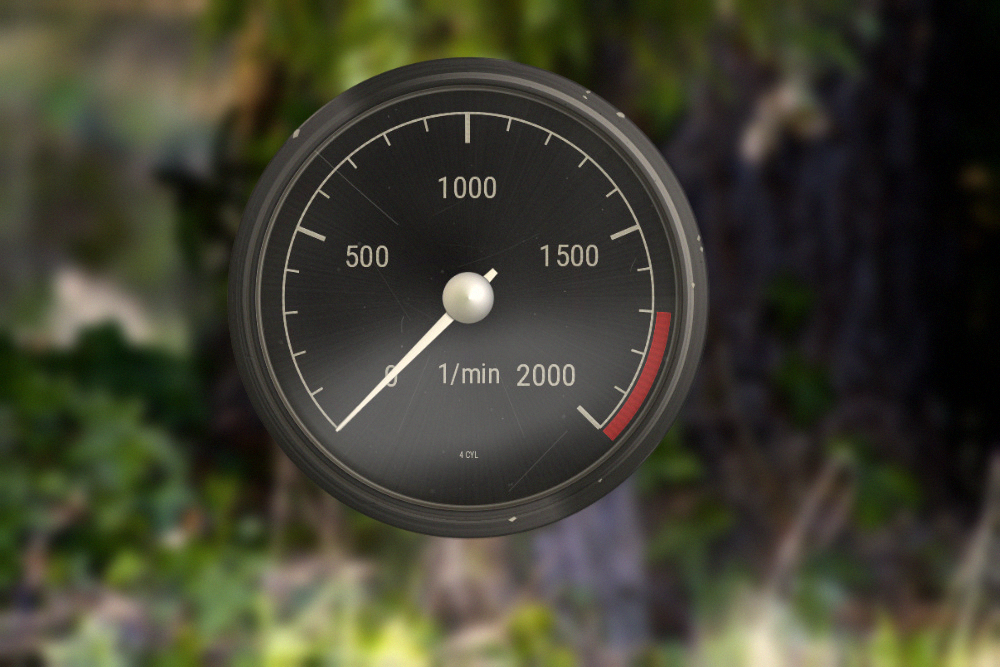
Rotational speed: 0 rpm
